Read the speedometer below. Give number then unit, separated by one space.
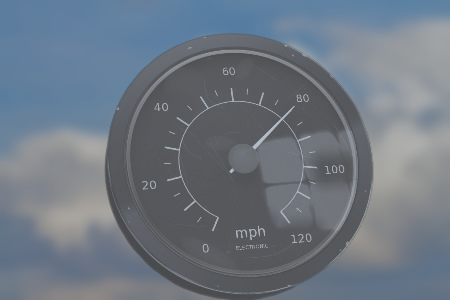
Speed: 80 mph
